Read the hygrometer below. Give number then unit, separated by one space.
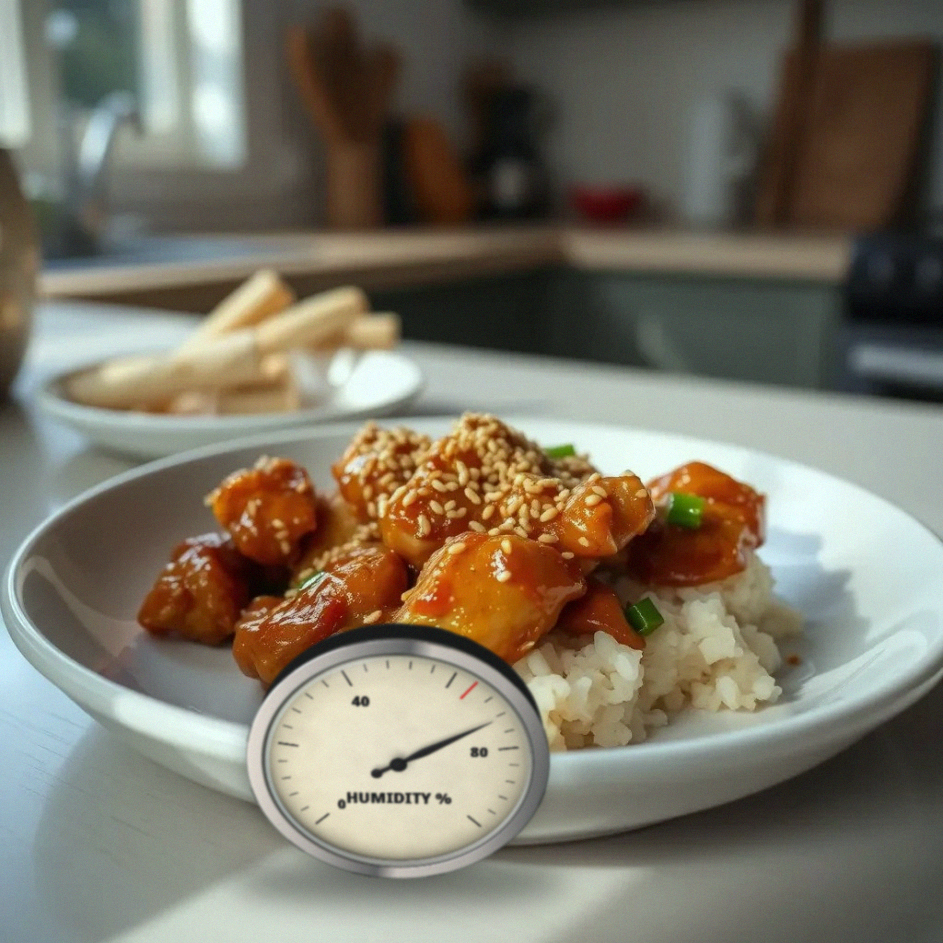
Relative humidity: 72 %
